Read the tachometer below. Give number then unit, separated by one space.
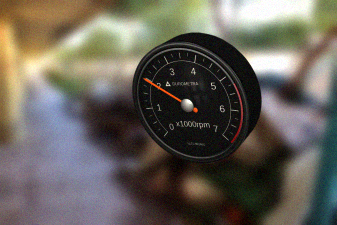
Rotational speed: 2000 rpm
